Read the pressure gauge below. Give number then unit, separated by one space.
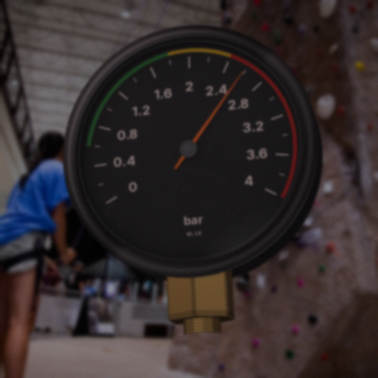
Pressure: 2.6 bar
